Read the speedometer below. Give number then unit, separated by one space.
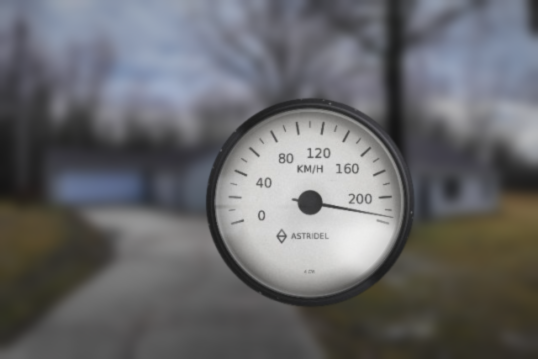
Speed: 215 km/h
